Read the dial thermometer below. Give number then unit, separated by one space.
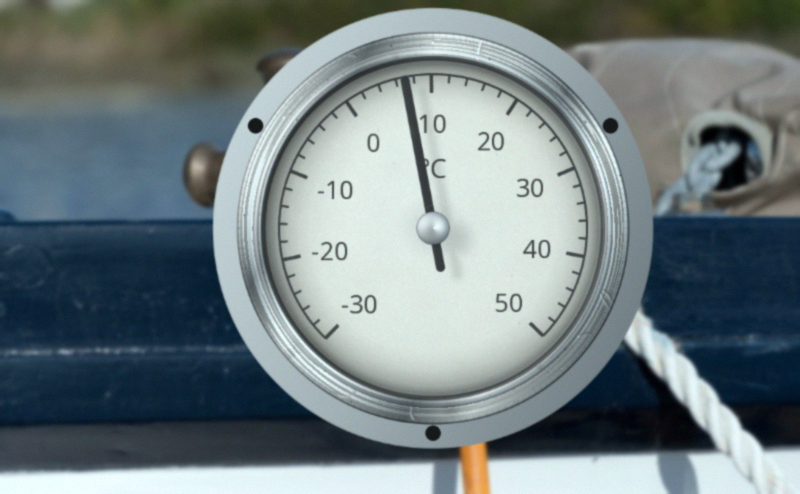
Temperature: 7 °C
